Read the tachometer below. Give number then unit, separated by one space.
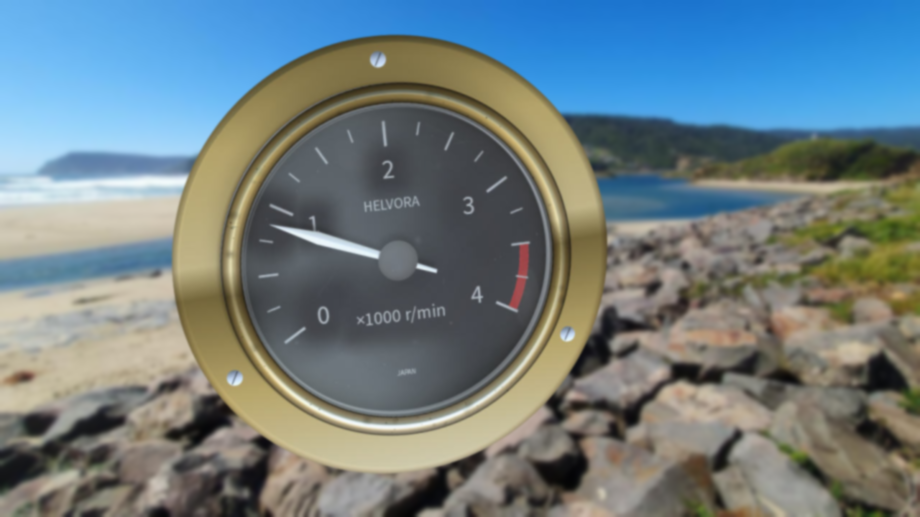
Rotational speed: 875 rpm
